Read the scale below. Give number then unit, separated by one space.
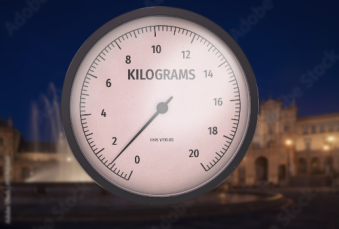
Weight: 1.2 kg
